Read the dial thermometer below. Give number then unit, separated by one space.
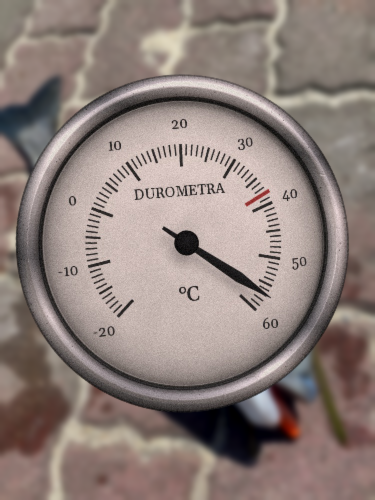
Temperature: 57 °C
